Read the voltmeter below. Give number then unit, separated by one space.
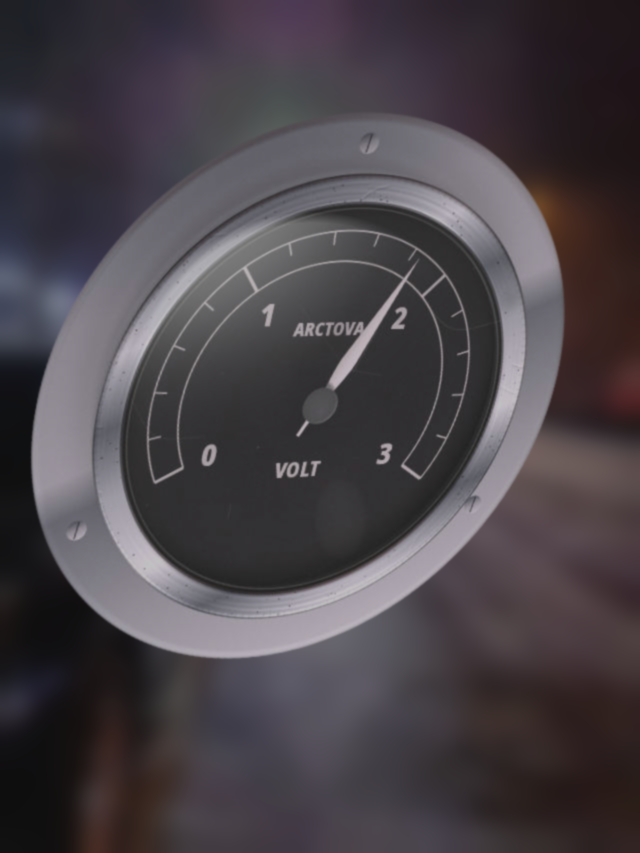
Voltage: 1.8 V
